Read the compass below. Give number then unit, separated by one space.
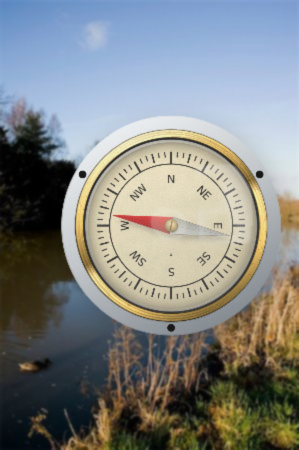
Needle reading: 280 °
